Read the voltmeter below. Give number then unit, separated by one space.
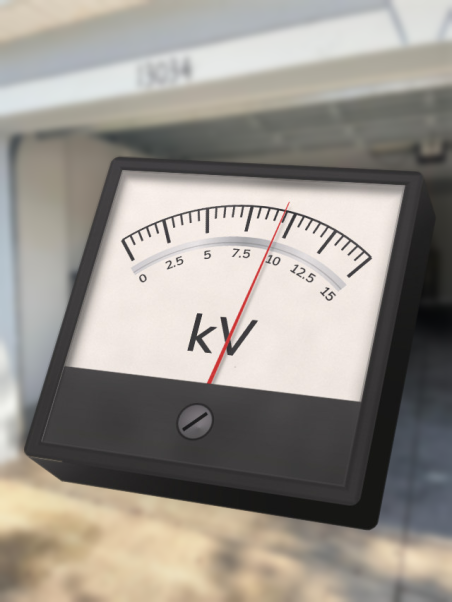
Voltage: 9.5 kV
